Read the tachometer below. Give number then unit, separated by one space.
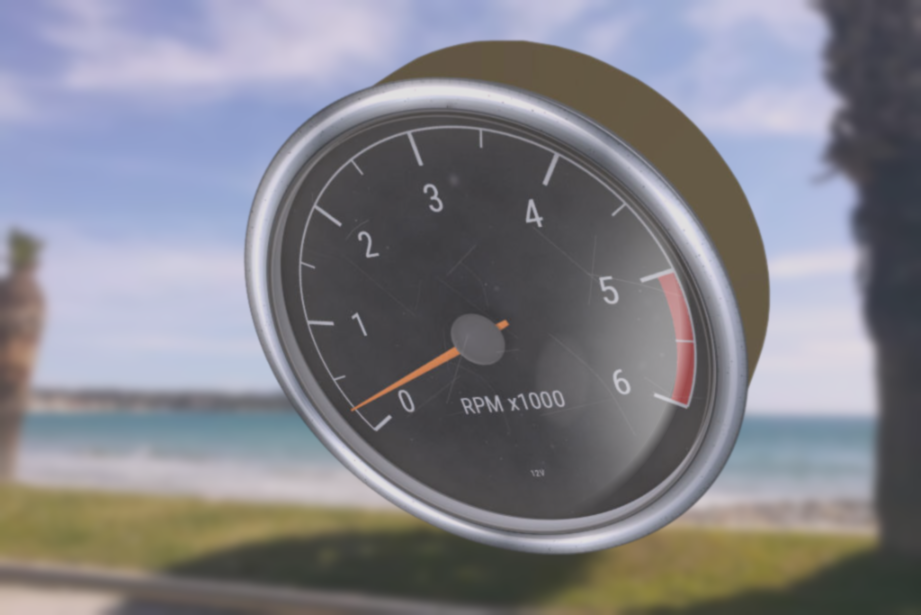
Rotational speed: 250 rpm
